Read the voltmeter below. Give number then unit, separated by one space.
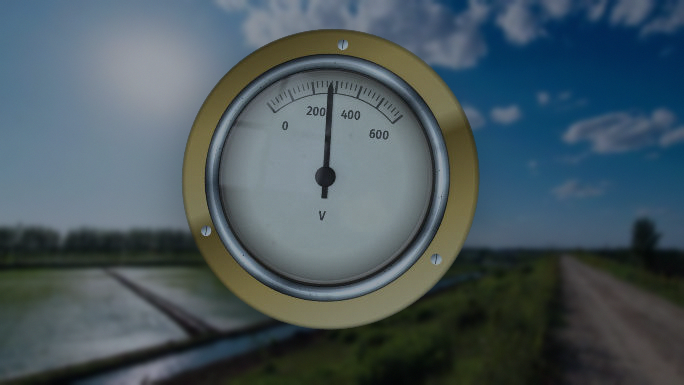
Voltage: 280 V
